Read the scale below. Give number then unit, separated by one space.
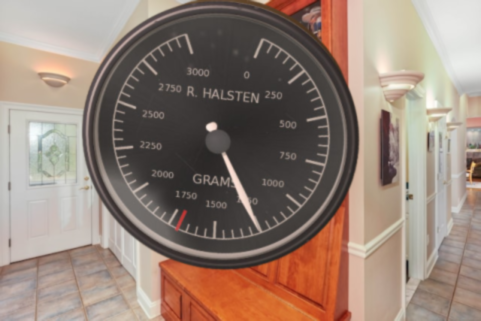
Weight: 1250 g
